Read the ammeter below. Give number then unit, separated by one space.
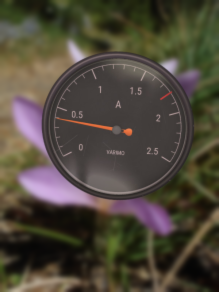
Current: 0.4 A
